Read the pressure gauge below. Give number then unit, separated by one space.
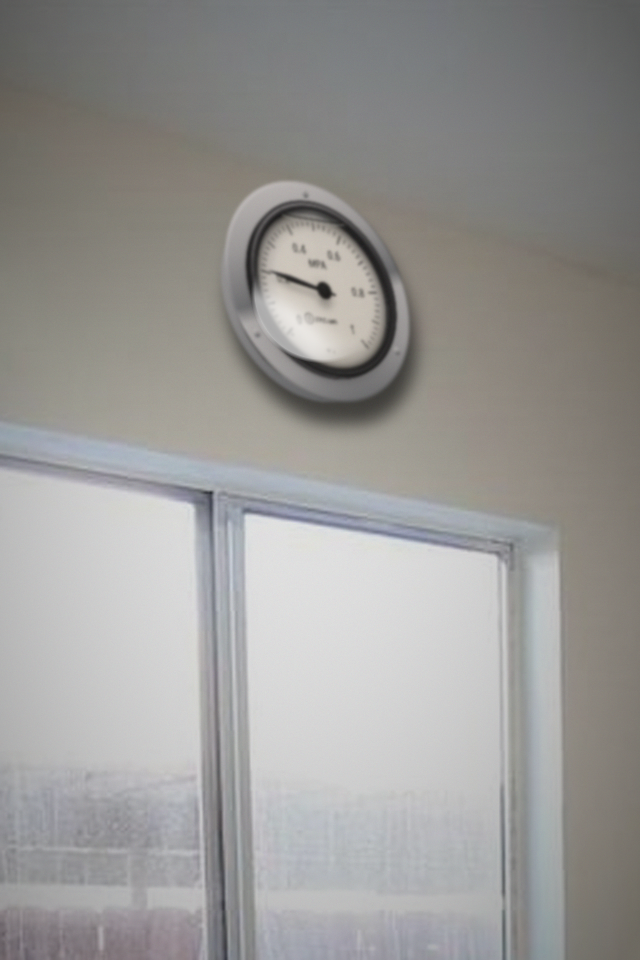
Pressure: 0.2 MPa
